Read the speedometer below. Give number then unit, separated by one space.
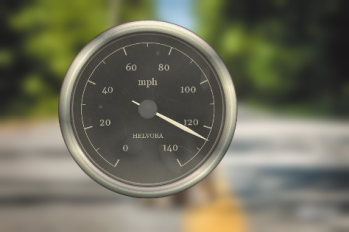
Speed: 125 mph
